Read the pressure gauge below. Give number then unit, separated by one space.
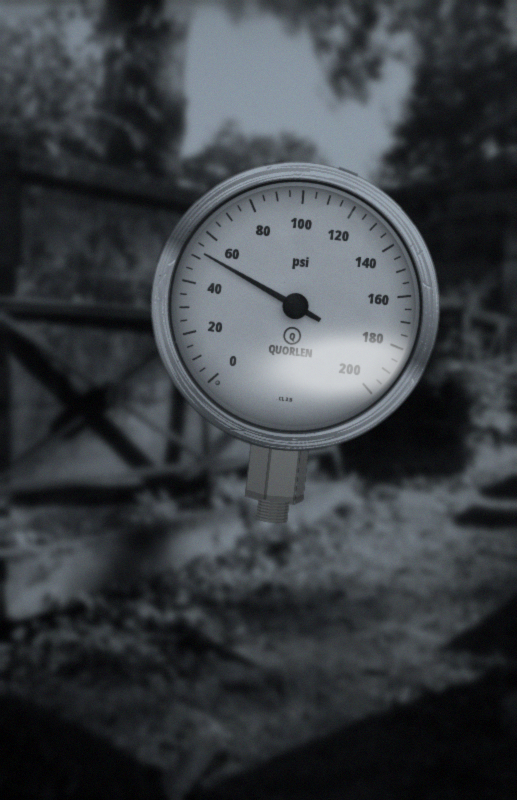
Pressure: 52.5 psi
